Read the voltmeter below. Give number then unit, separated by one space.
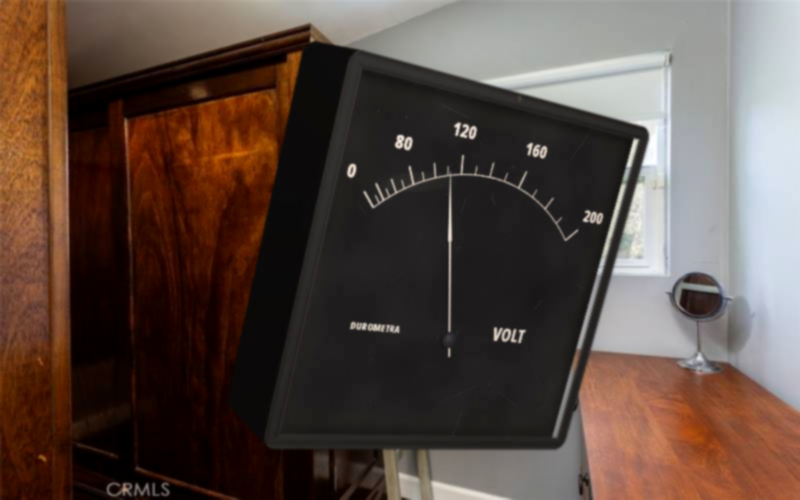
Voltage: 110 V
